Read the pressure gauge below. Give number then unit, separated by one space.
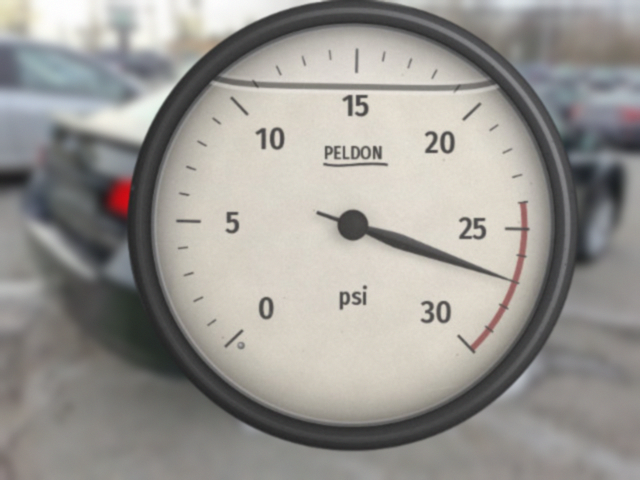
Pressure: 27 psi
